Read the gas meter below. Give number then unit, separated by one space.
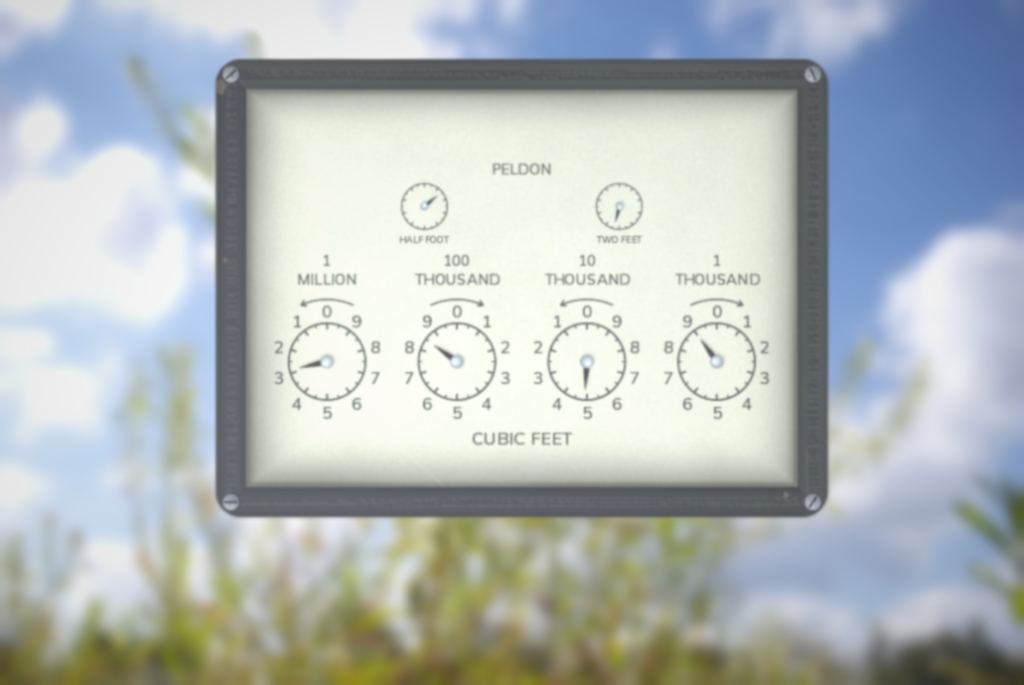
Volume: 284900 ft³
